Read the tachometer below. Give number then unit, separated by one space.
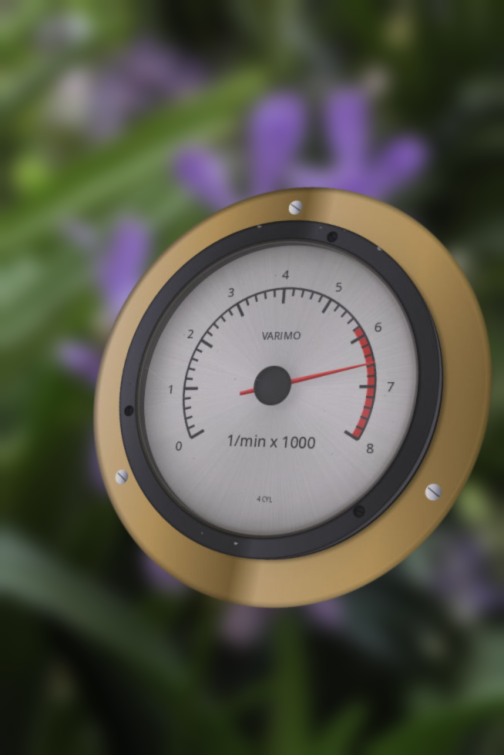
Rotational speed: 6600 rpm
